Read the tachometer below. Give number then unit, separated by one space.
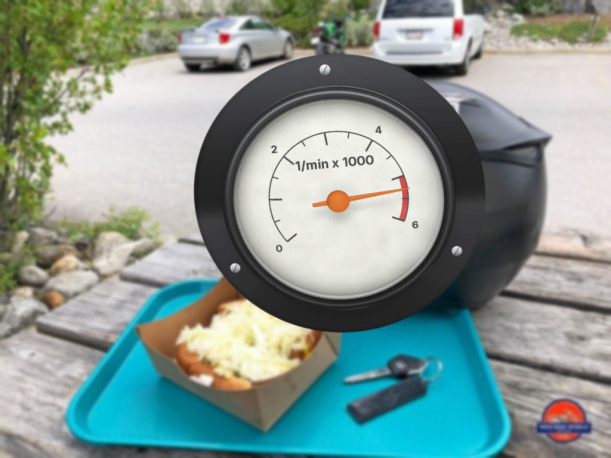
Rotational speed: 5250 rpm
